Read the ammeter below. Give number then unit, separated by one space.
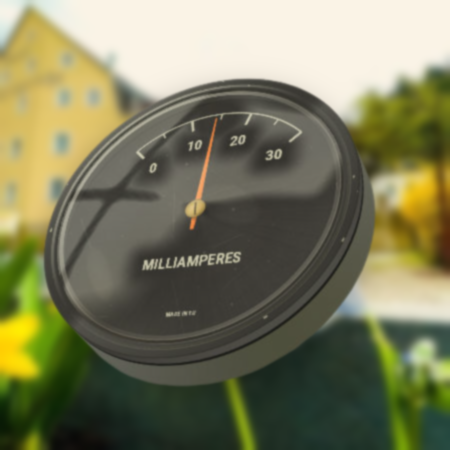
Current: 15 mA
